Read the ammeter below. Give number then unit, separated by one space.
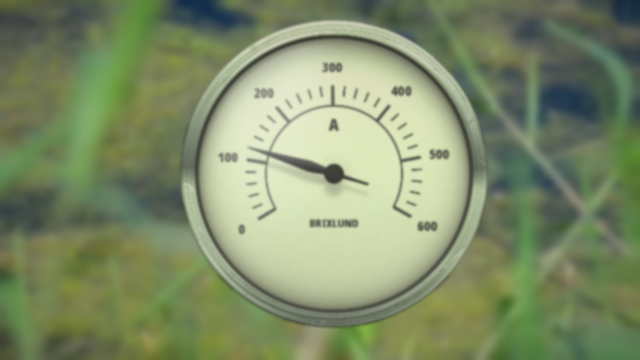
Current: 120 A
